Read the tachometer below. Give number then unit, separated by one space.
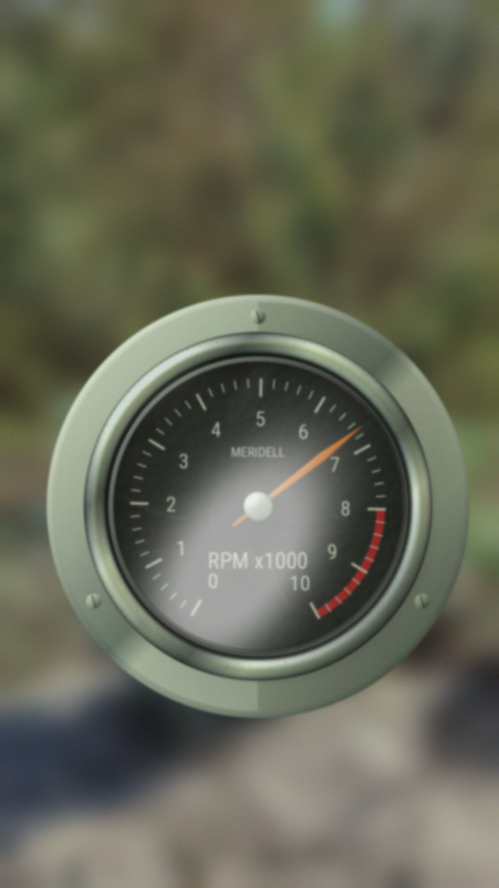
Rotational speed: 6700 rpm
